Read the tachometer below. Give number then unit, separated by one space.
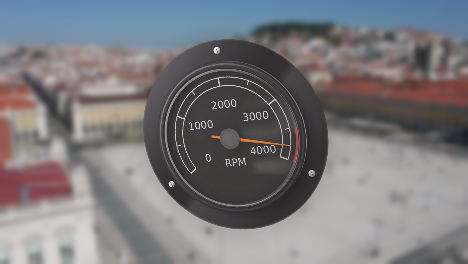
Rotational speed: 3750 rpm
